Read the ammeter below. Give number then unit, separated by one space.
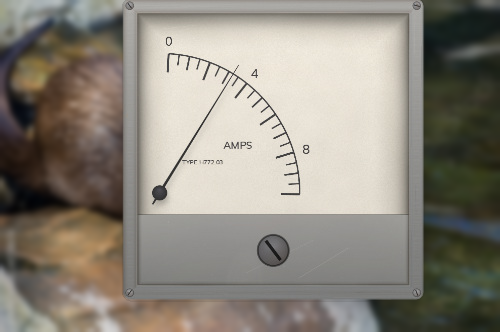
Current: 3.25 A
